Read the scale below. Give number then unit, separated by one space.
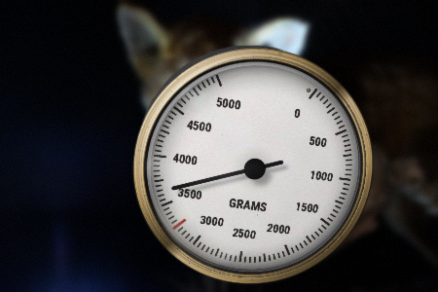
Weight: 3650 g
